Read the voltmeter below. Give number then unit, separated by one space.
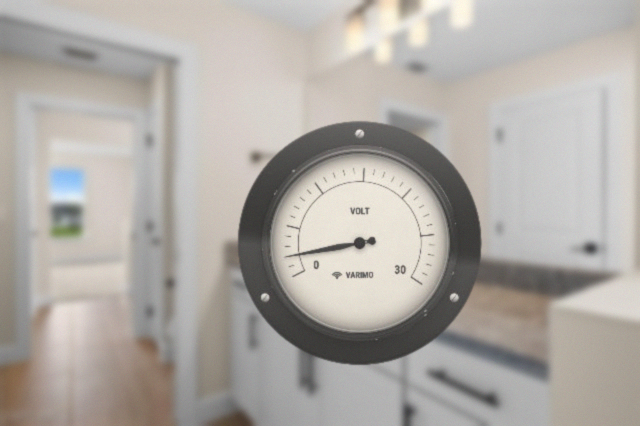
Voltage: 2 V
